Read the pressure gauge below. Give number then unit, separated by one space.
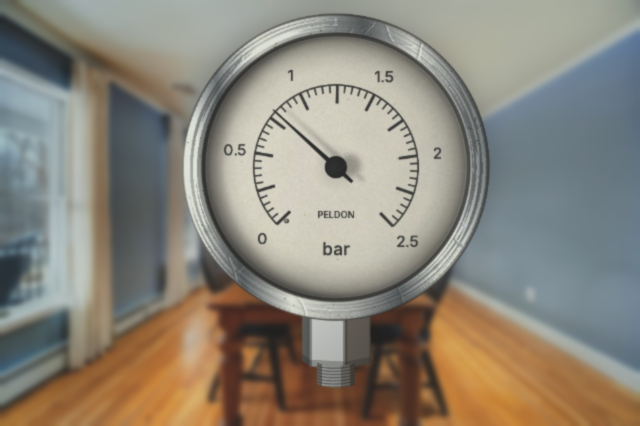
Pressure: 0.8 bar
